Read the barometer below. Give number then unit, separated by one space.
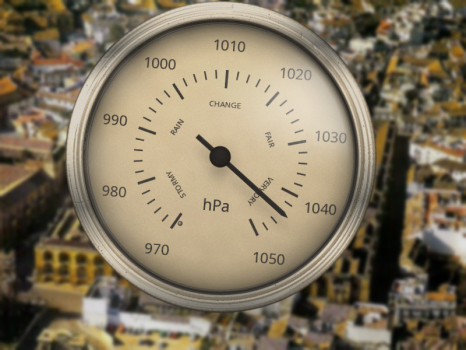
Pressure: 1044 hPa
